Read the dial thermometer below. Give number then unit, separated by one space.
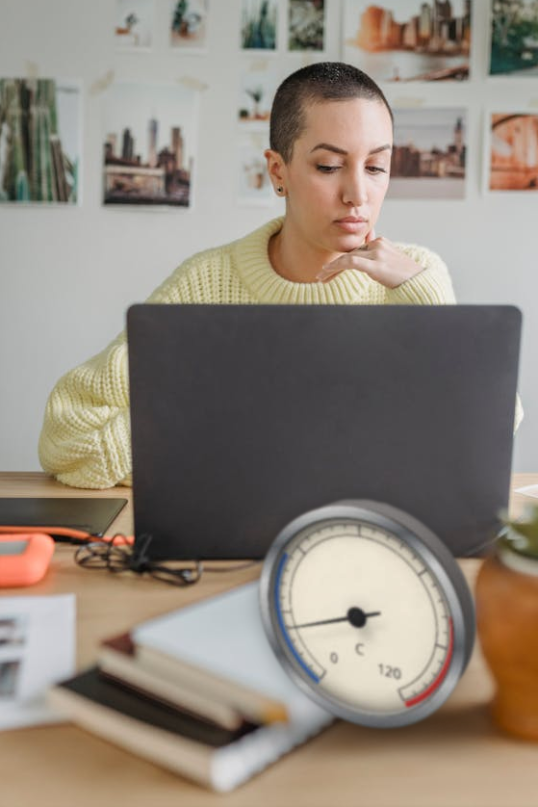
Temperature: 16 °C
